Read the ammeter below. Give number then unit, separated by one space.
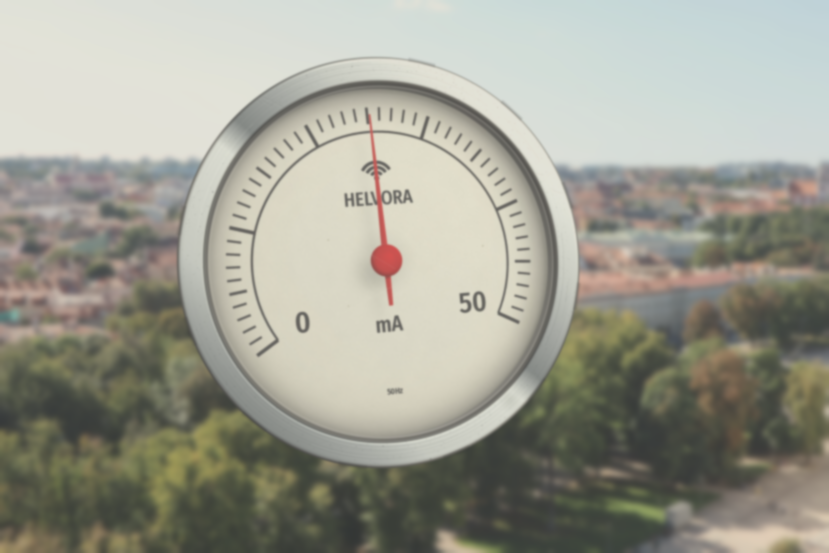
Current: 25 mA
